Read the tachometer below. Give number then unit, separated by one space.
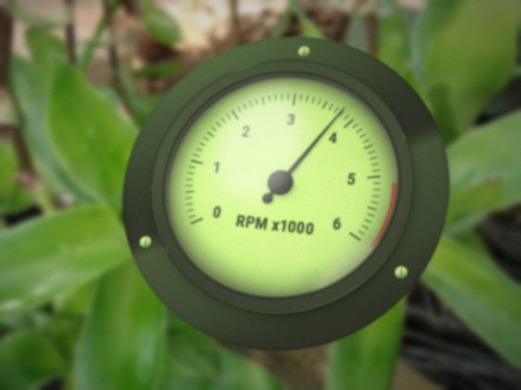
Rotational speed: 3800 rpm
